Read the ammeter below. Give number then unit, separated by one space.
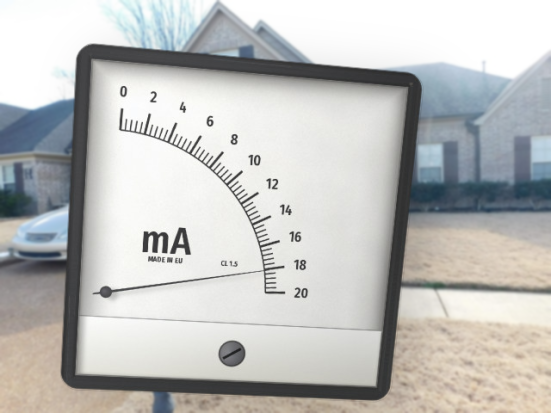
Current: 18 mA
